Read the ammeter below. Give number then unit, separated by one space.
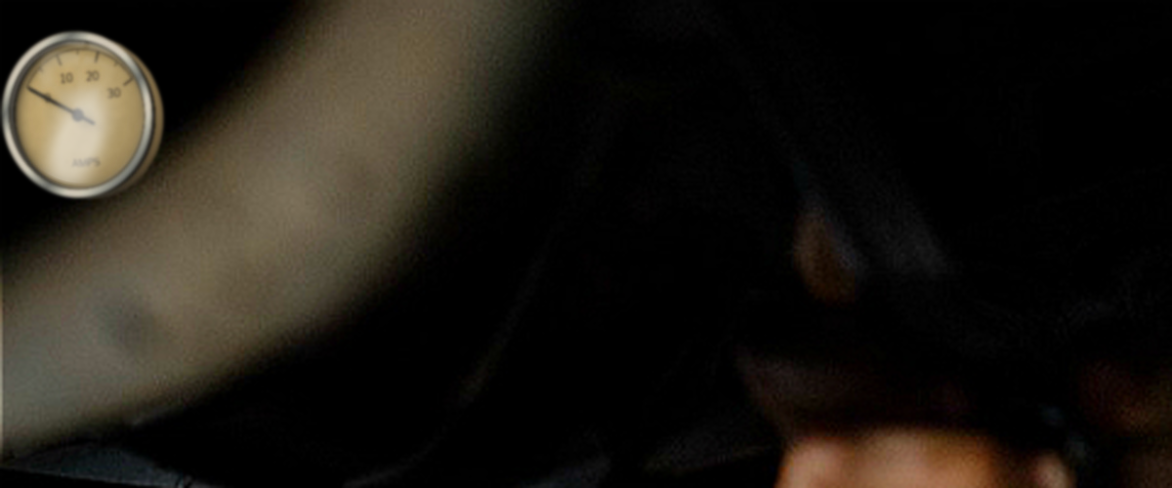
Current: 0 A
